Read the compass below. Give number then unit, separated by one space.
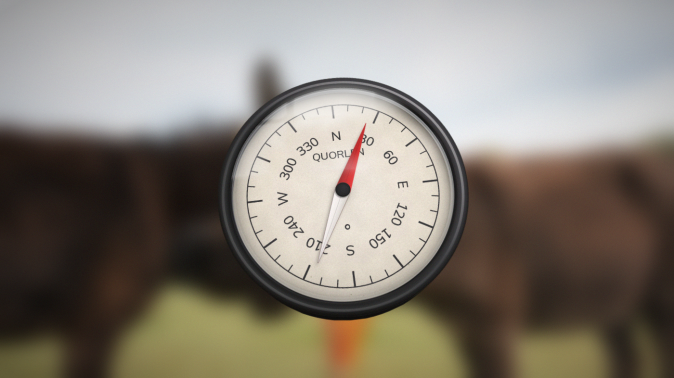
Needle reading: 25 °
